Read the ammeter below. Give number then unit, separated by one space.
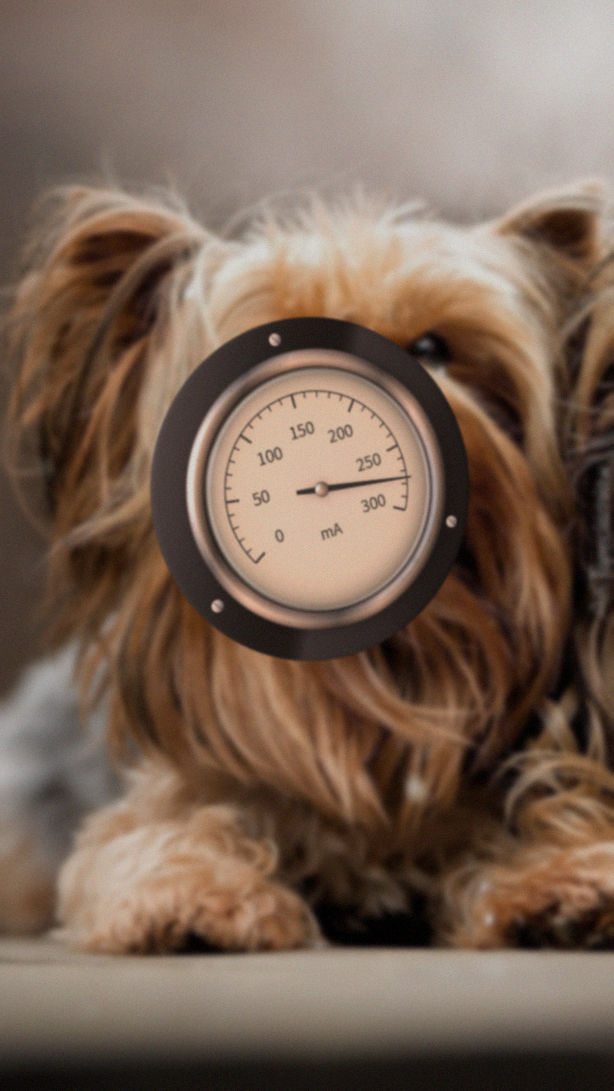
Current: 275 mA
